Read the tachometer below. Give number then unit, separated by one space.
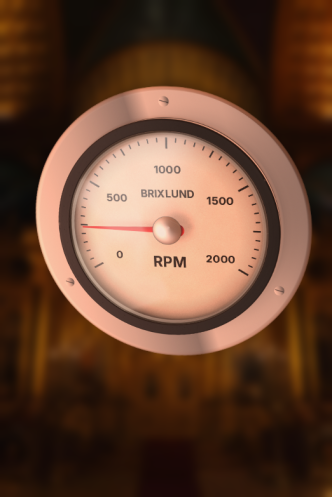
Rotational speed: 250 rpm
